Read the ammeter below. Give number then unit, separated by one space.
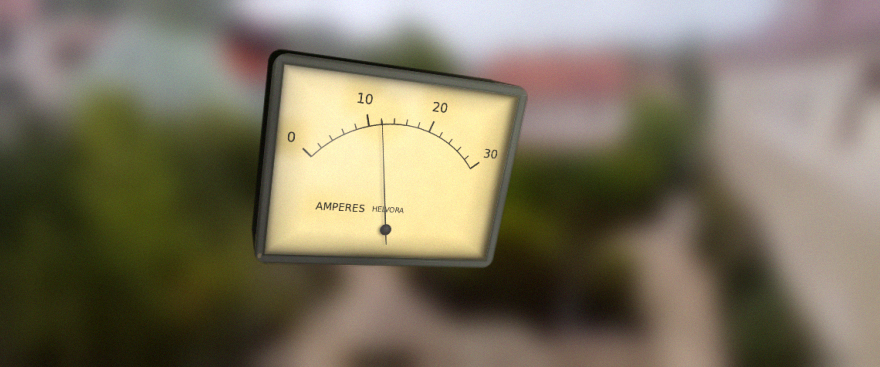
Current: 12 A
